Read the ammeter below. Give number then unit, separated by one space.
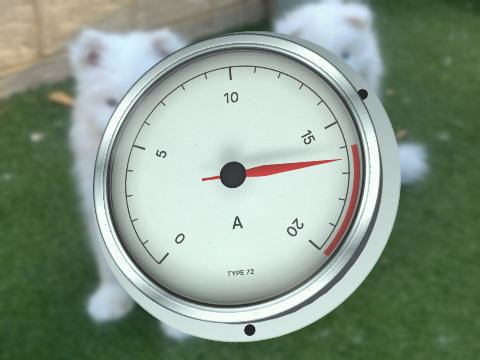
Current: 16.5 A
